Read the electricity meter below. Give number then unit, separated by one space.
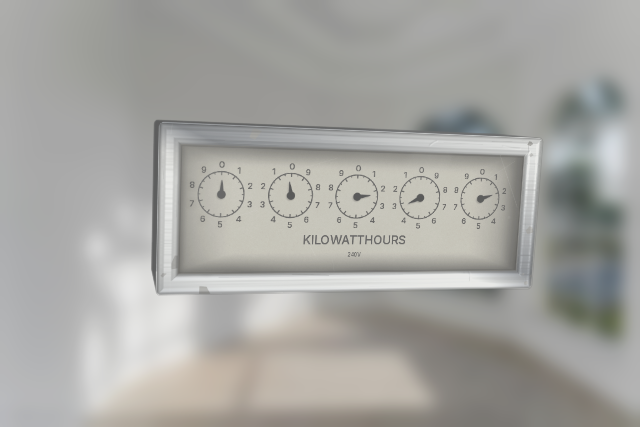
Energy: 232 kWh
